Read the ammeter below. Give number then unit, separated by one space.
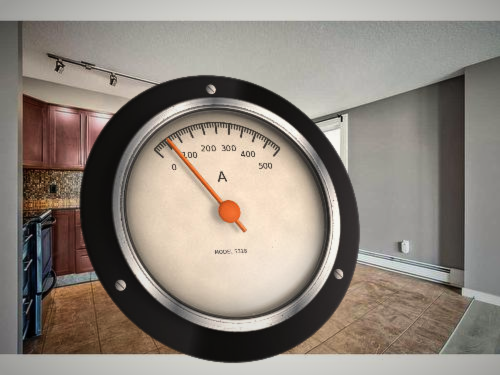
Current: 50 A
